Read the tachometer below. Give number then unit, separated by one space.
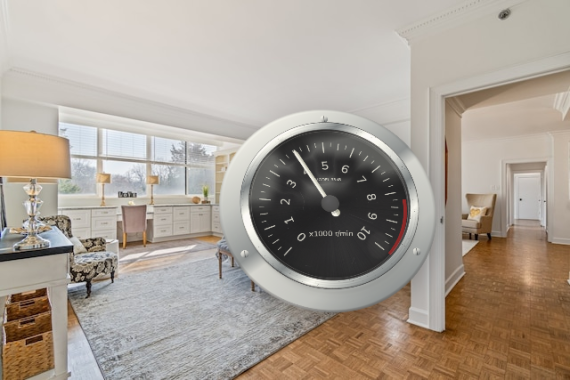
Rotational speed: 4000 rpm
